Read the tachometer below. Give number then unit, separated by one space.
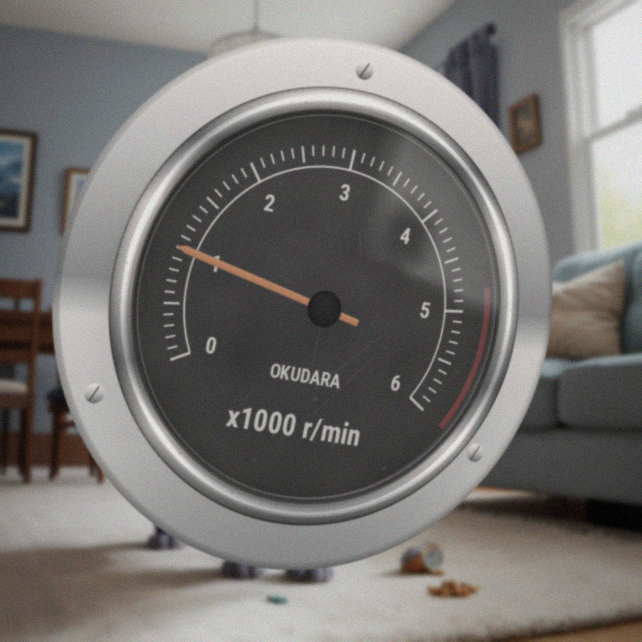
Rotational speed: 1000 rpm
